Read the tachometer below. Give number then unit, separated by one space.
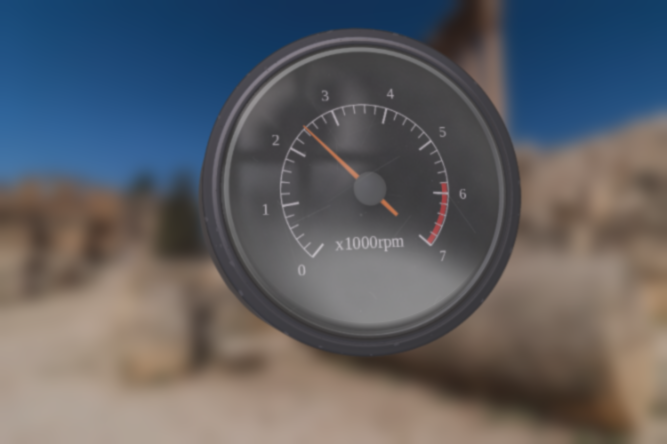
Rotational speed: 2400 rpm
